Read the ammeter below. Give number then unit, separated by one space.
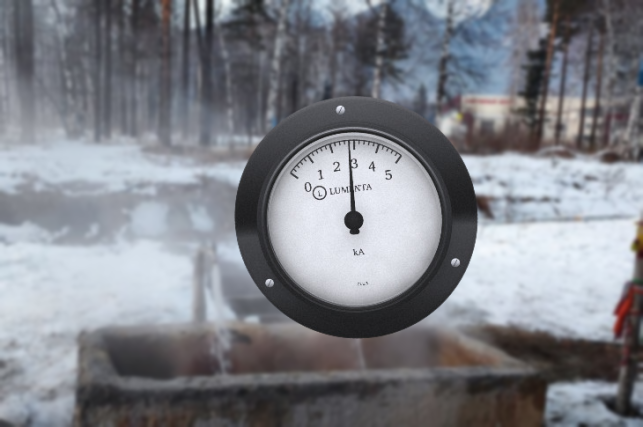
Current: 2.8 kA
